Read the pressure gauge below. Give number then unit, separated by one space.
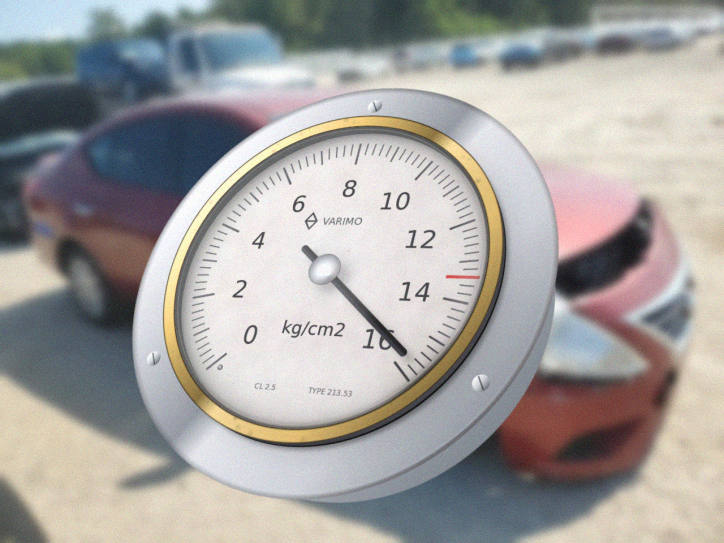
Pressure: 15.7 kg/cm²
